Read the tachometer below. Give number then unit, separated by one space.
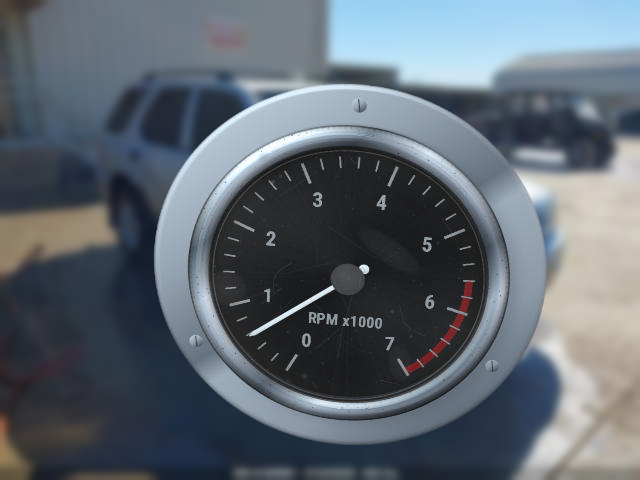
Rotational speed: 600 rpm
